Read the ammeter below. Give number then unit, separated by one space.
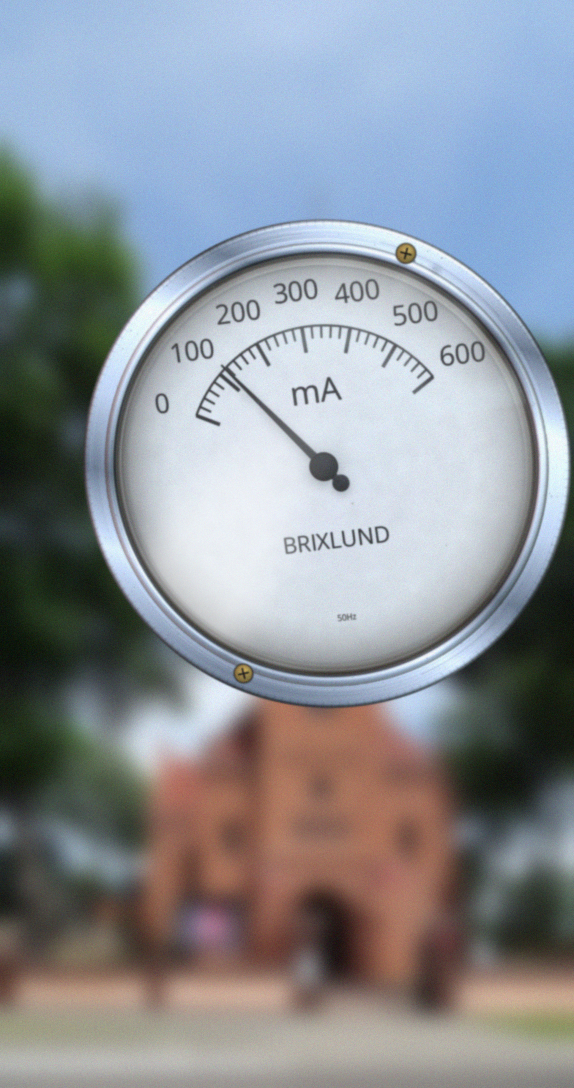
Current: 120 mA
